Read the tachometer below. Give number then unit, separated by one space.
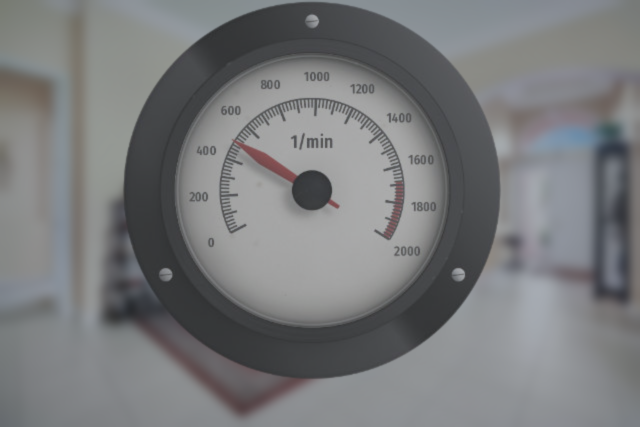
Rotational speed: 500 rpm
